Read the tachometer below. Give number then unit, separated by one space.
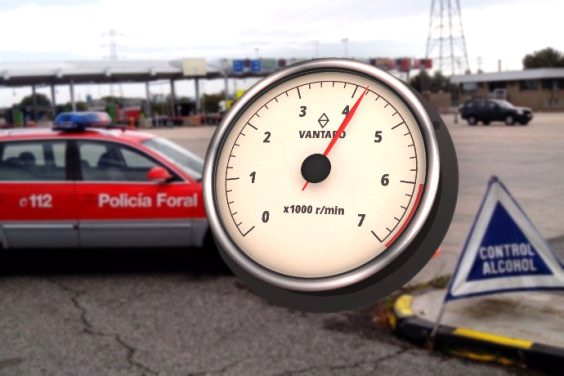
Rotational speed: 4200 rpm
